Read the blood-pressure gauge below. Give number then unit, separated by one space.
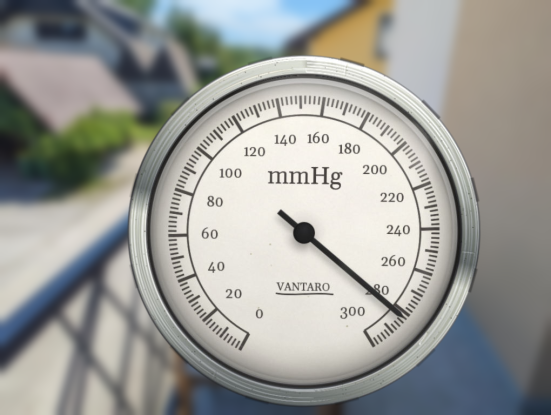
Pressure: 282 mmHg
